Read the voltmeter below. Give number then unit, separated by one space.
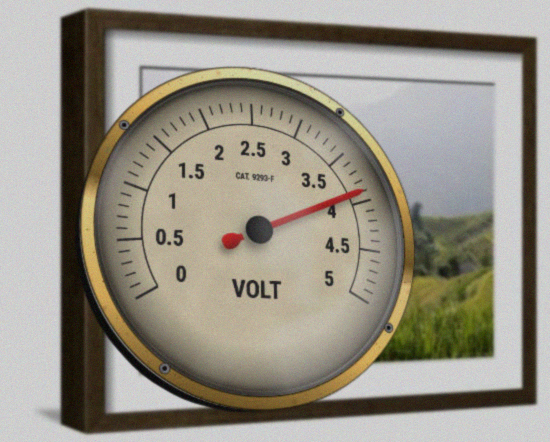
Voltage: 3.9 V
